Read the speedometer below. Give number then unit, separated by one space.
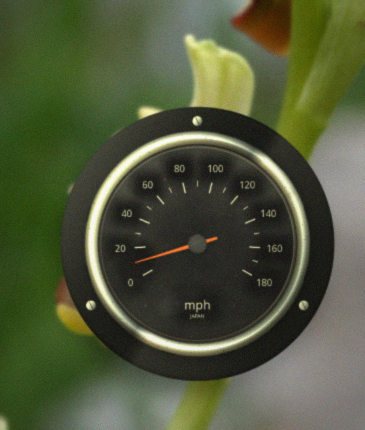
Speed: 10 mph
